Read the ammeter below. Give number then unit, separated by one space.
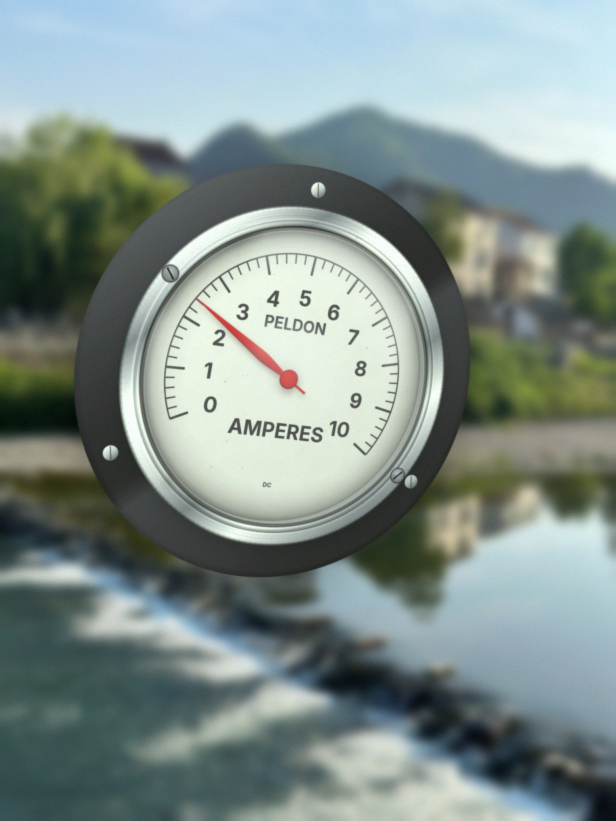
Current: 2.4 A
